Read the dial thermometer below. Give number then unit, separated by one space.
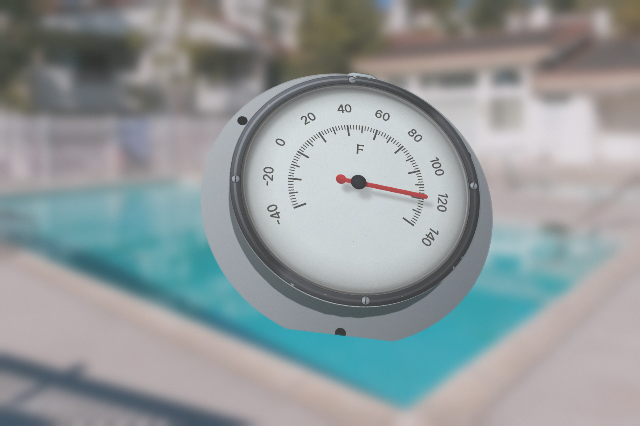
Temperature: 120 °F
